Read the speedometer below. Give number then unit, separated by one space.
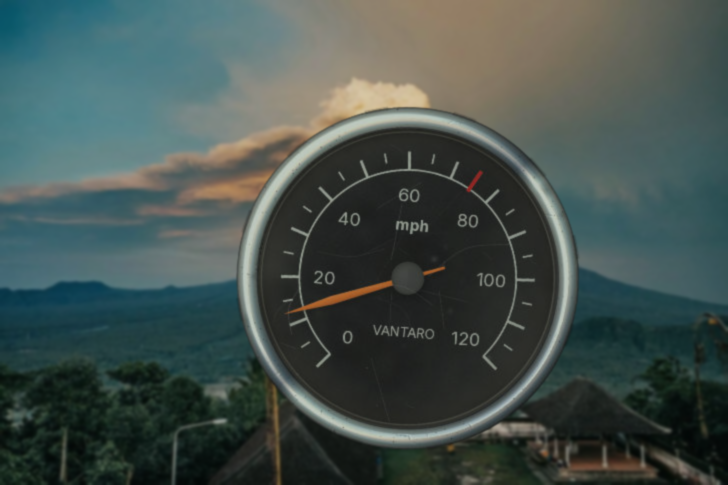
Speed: 12.5 mph
